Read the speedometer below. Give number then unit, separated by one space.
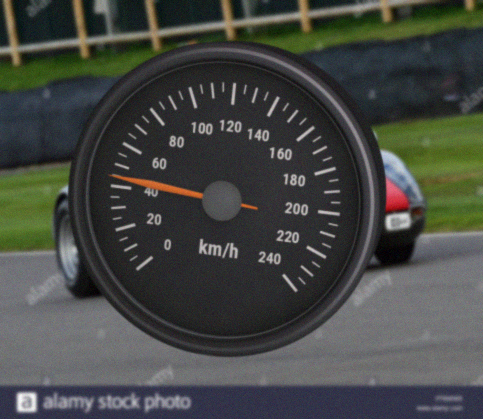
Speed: 45 km/h
